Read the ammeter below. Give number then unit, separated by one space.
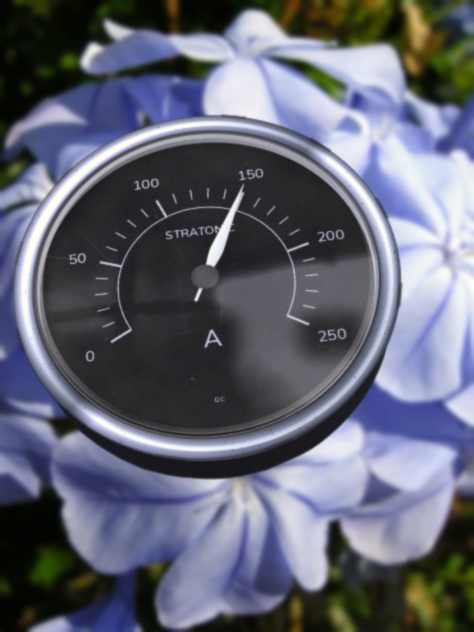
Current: 150 A
